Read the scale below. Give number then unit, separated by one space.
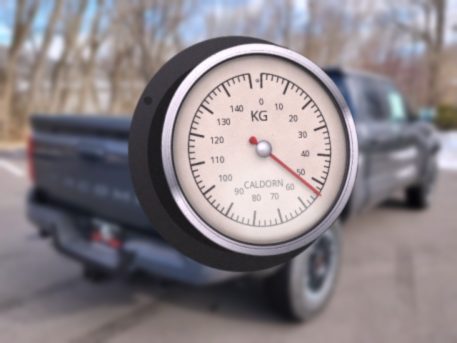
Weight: 54 kg
